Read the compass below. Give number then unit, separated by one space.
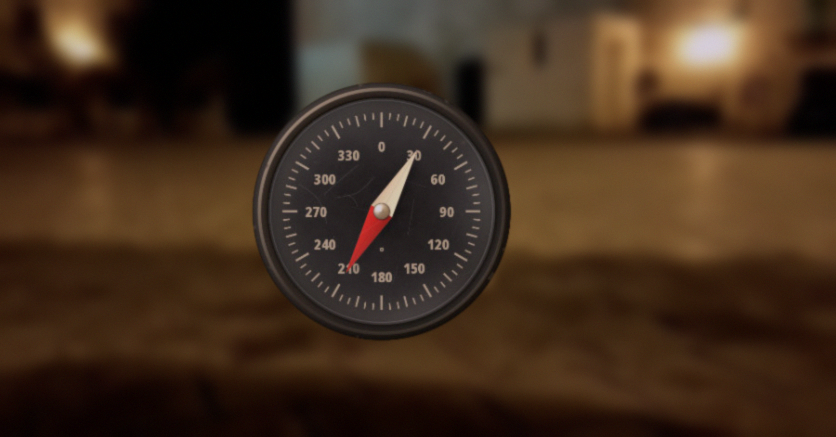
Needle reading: 210 °
